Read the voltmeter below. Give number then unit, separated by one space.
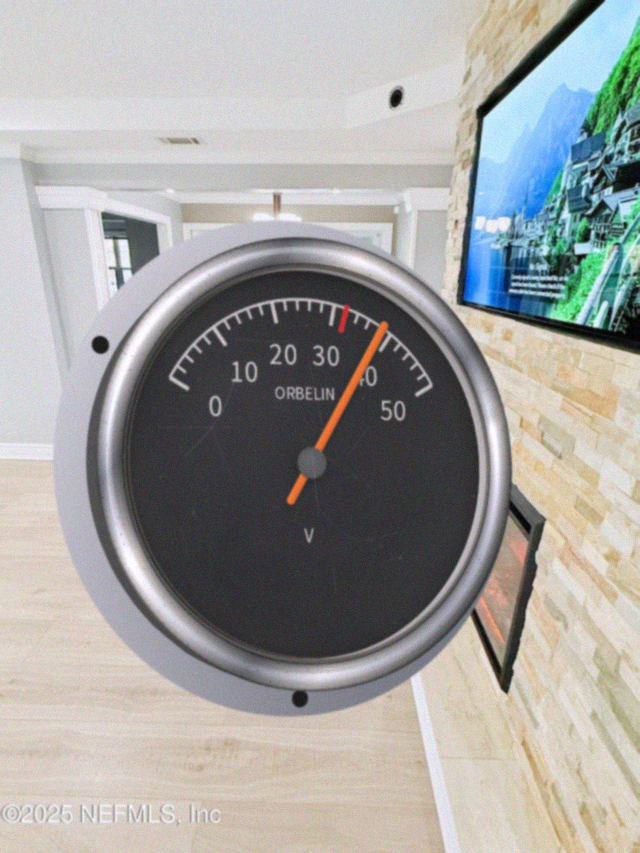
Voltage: 38 V
